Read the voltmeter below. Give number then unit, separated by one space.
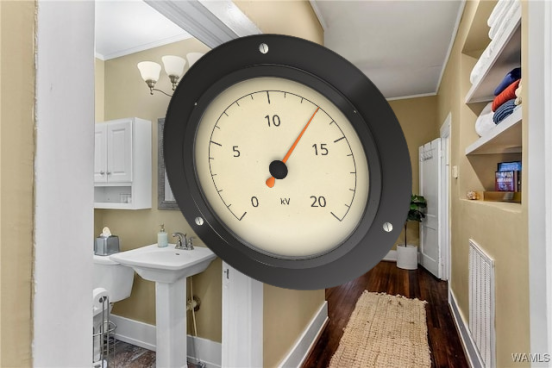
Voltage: 13 kV
